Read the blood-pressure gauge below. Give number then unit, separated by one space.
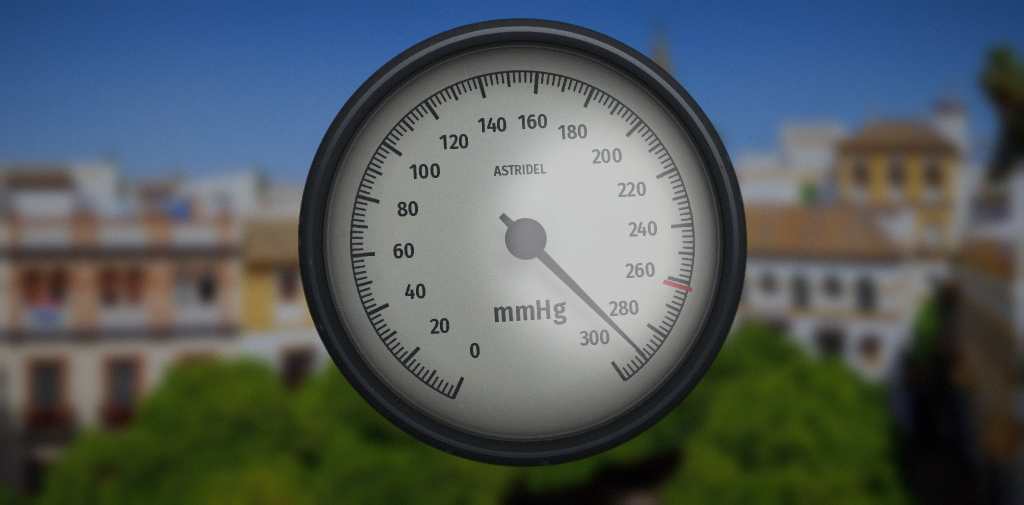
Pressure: 290 mmHg
